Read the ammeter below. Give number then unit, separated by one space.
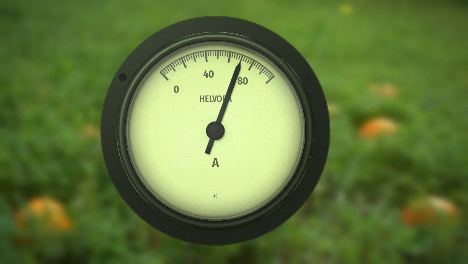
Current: 70 A
